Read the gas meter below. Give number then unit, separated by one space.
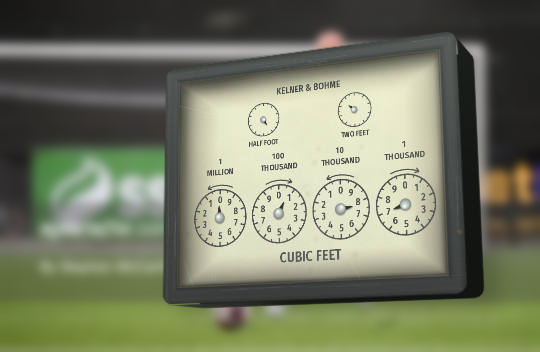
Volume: 7700 ft³
